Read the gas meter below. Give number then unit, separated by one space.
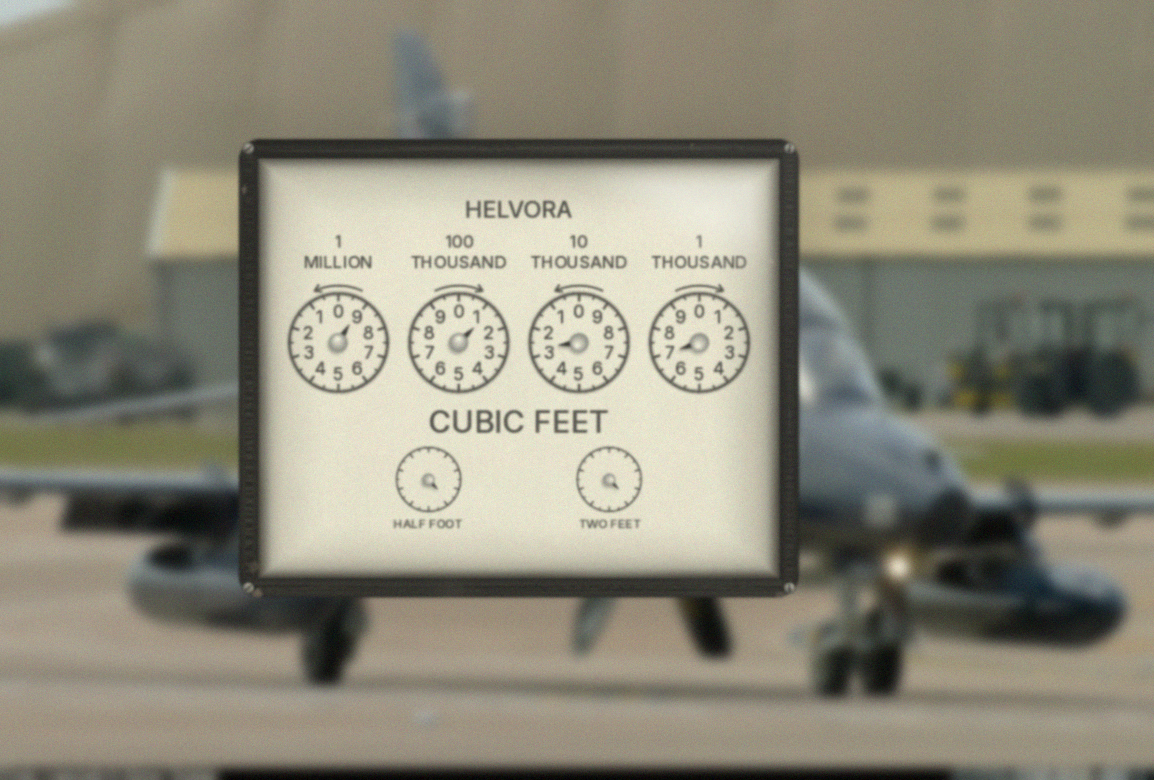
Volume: 912700 ft³
